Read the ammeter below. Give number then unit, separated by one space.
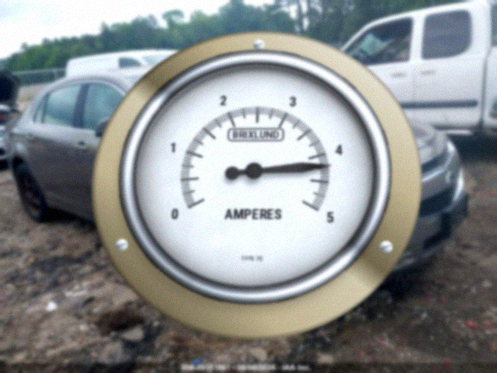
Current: 4.25 A
